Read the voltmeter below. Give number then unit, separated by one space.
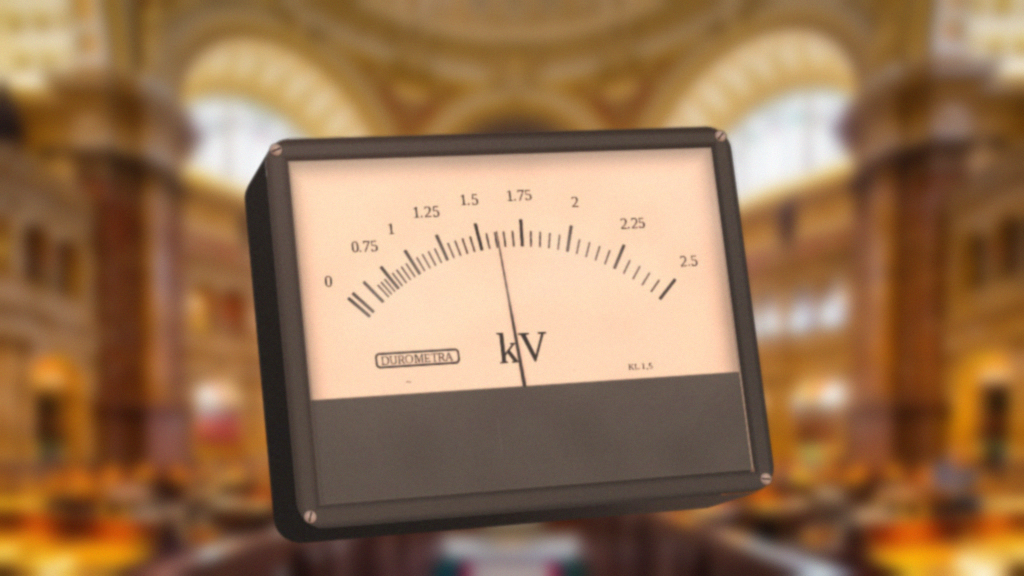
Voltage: 1.6 kV
